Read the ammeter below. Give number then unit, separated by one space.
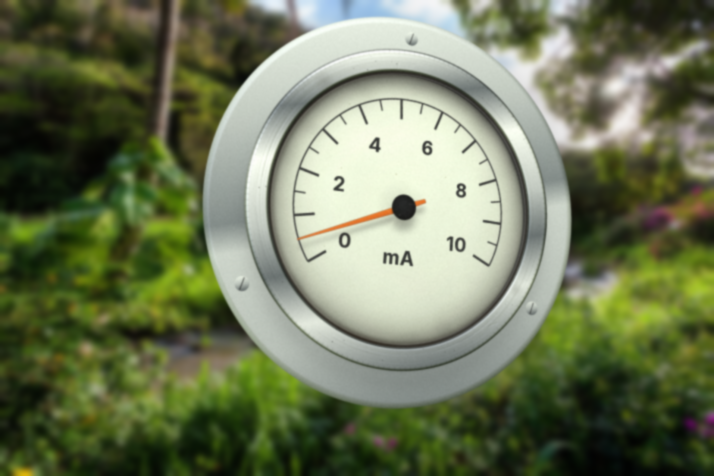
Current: 0.5 mA
